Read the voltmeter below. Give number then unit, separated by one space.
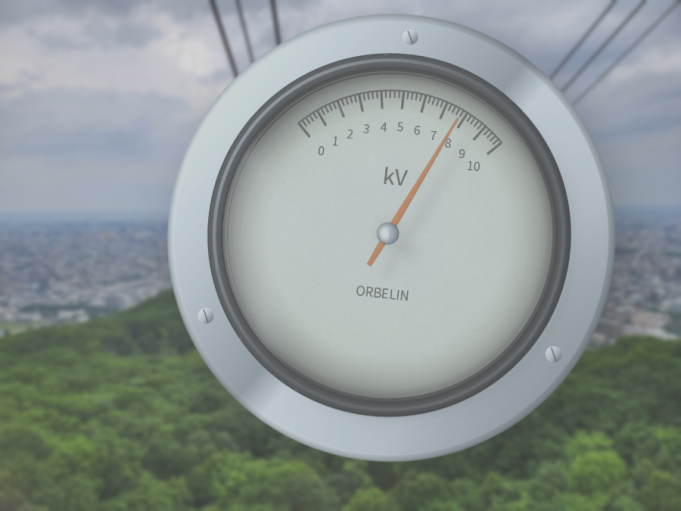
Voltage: 7.8 kV
